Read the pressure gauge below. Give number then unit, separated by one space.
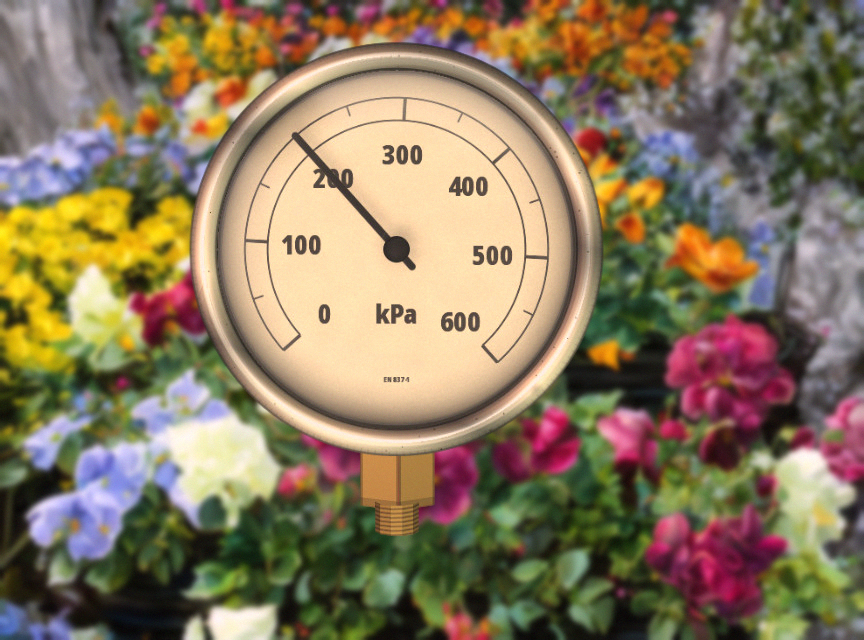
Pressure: 200 kPa
